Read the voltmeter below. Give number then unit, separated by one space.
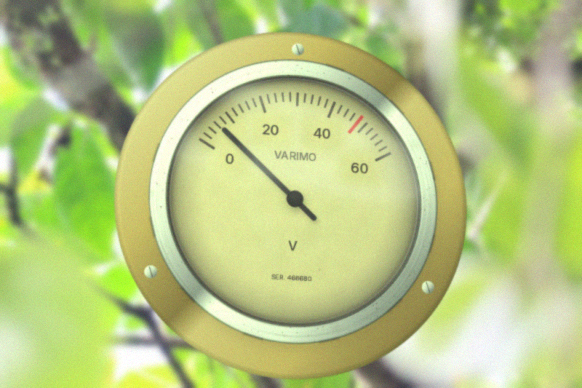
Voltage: 6 V
